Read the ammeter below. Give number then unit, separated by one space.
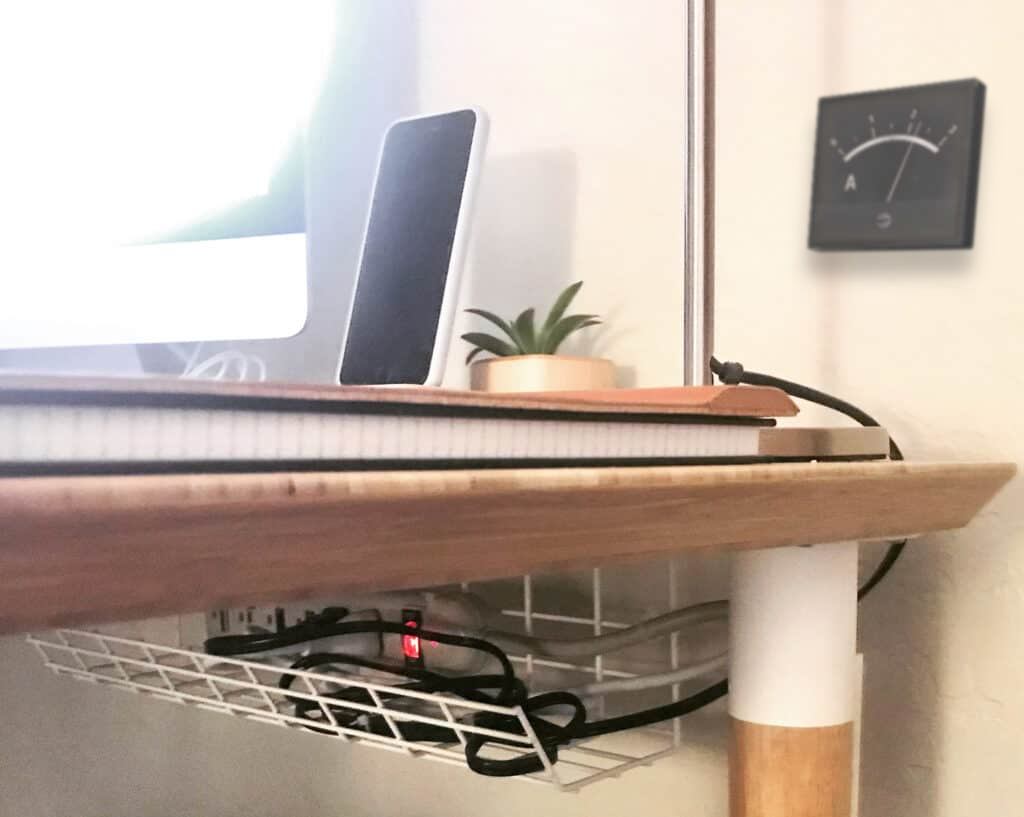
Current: 2.25 A
